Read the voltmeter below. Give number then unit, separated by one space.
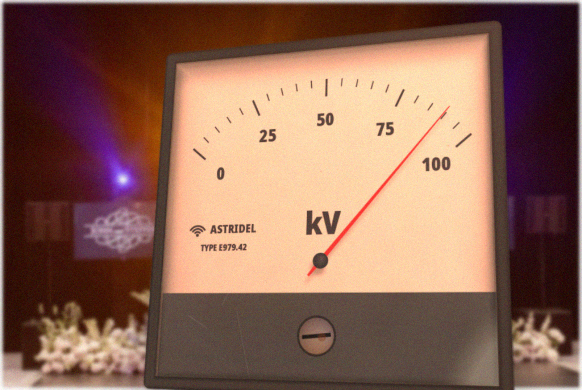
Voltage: 90 kV
